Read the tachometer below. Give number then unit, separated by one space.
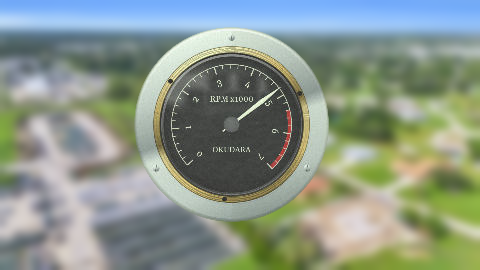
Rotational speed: 4800 rpm
